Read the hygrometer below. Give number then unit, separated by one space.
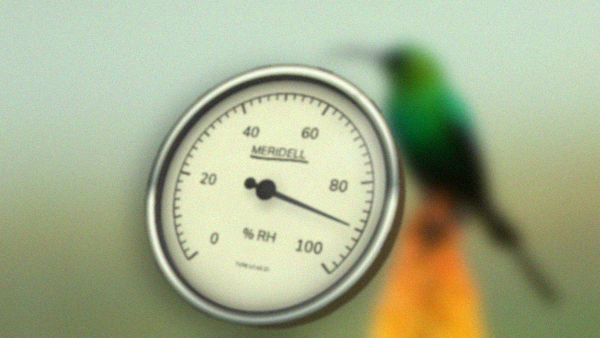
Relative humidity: 90 %
